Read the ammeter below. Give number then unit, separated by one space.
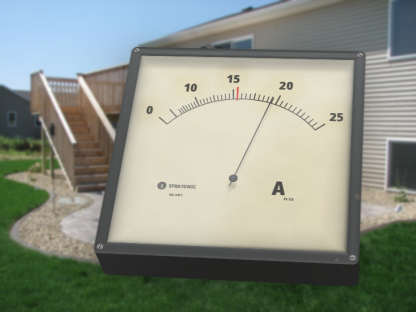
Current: 19.5 A
